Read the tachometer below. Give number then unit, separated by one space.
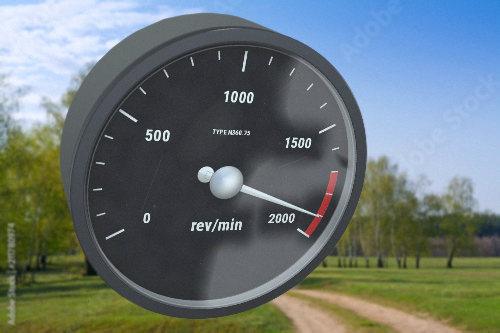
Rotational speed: 1900 rpm
